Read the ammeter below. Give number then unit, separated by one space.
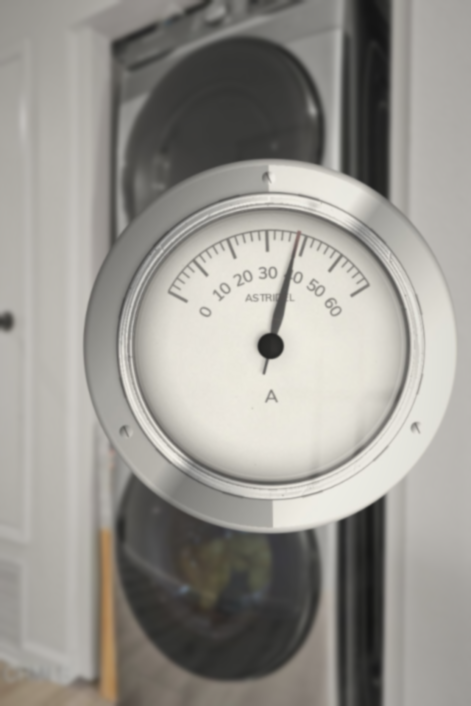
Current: 38 A
